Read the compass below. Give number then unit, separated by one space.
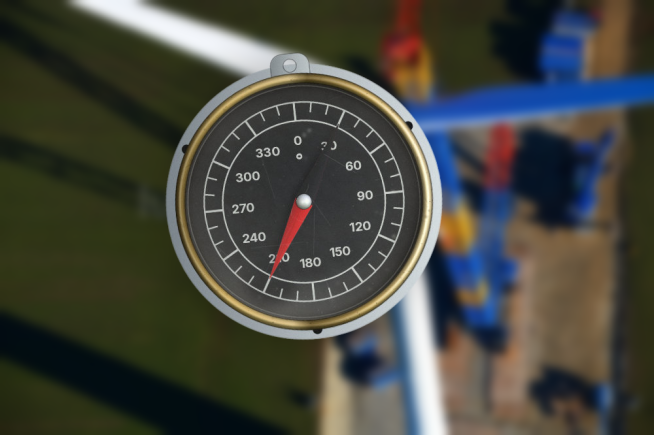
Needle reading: 210 °
